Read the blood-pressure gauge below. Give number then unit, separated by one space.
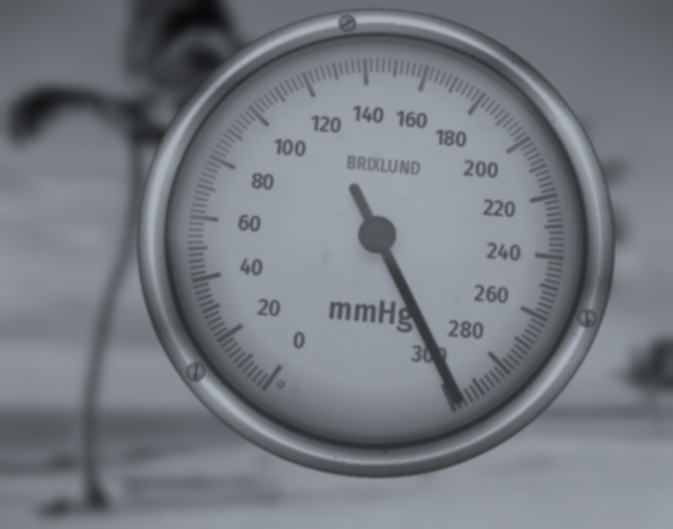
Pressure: 298 mmHg
